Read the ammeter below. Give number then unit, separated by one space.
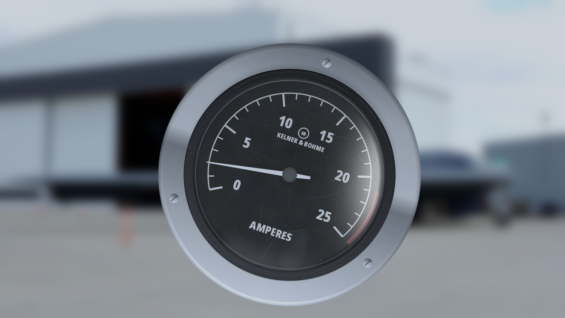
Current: 2 A
